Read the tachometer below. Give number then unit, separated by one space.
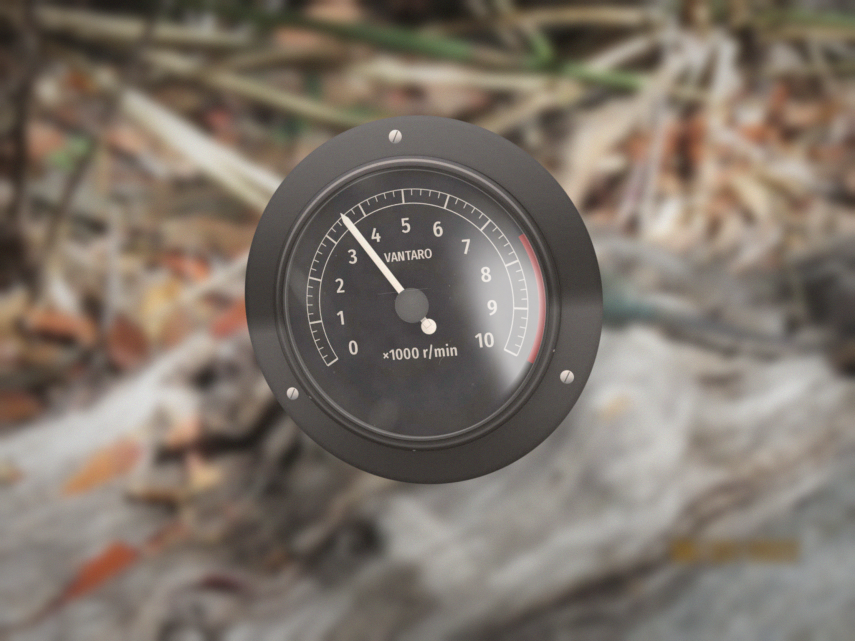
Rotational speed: 3600 rpm
